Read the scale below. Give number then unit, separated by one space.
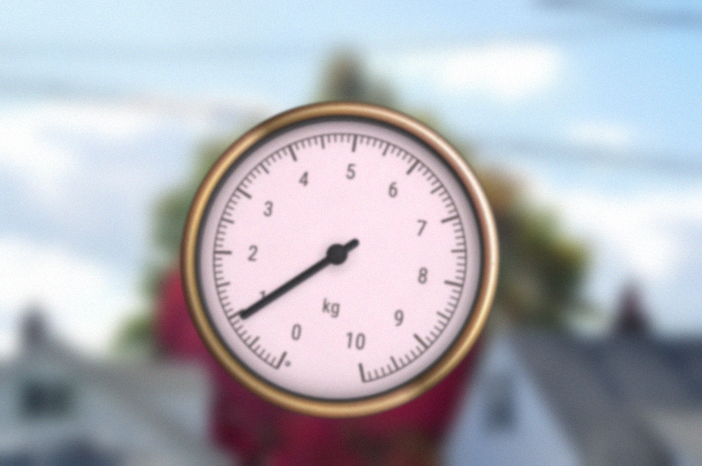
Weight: 0.9 kg
